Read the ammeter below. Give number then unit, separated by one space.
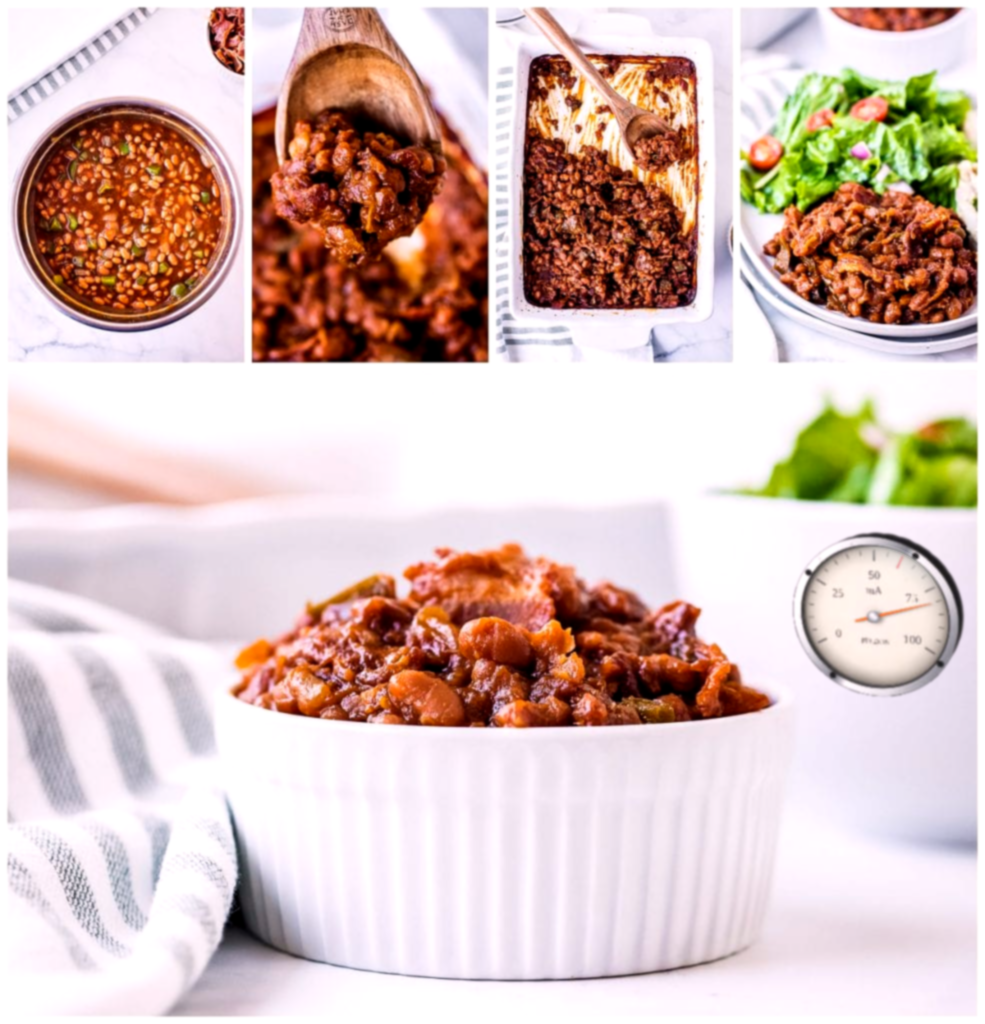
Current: 80 mA
